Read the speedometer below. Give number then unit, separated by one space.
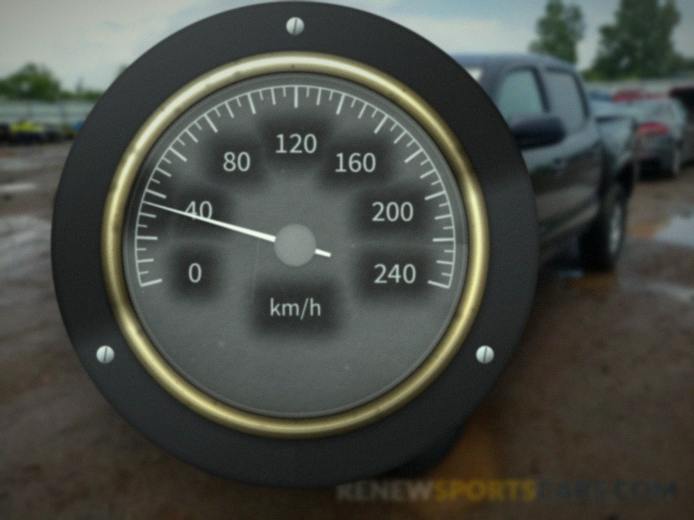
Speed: 35 km/h
